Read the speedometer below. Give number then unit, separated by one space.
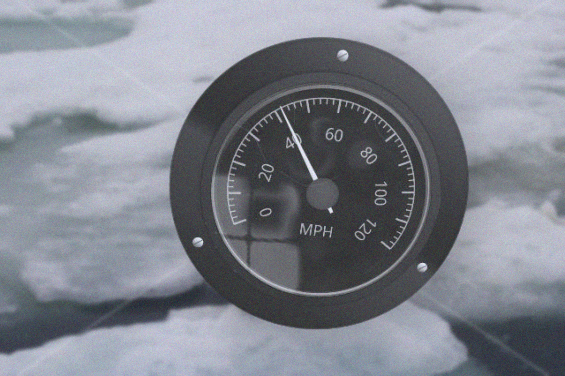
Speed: 42 mph
